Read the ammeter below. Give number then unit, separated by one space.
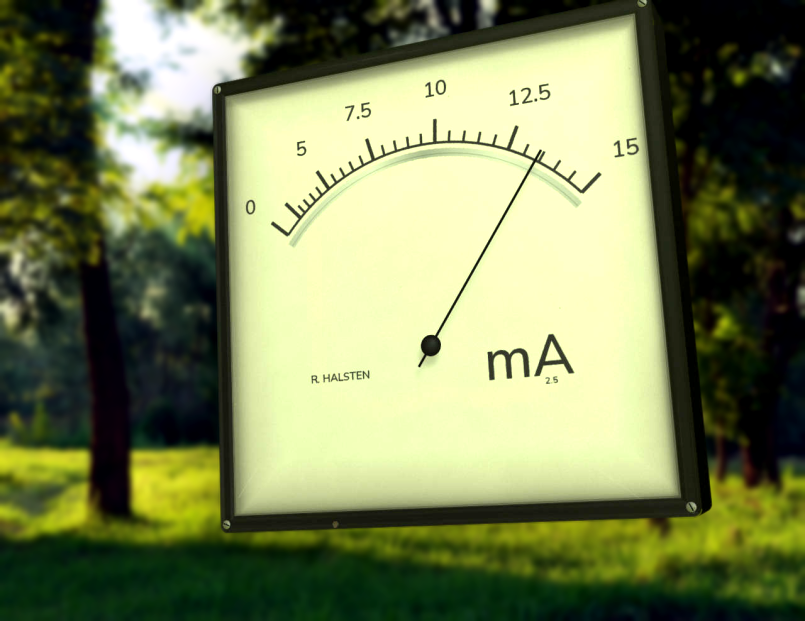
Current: 13.5 mA
